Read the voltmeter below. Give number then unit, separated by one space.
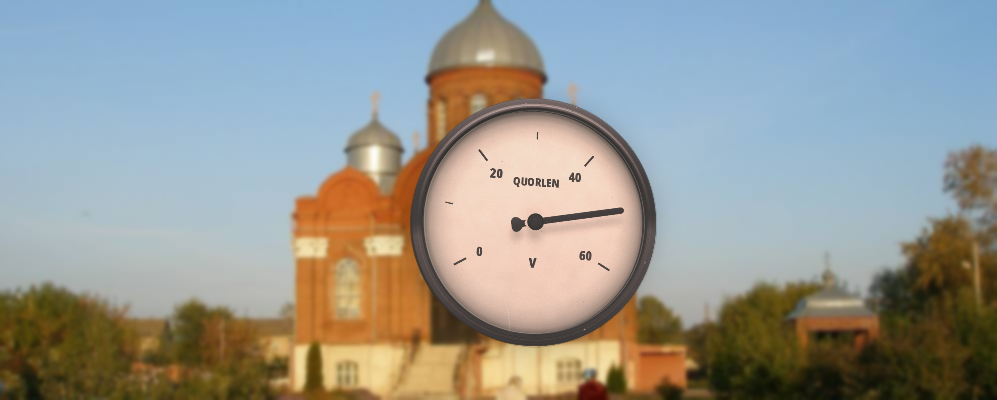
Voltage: 50 V
